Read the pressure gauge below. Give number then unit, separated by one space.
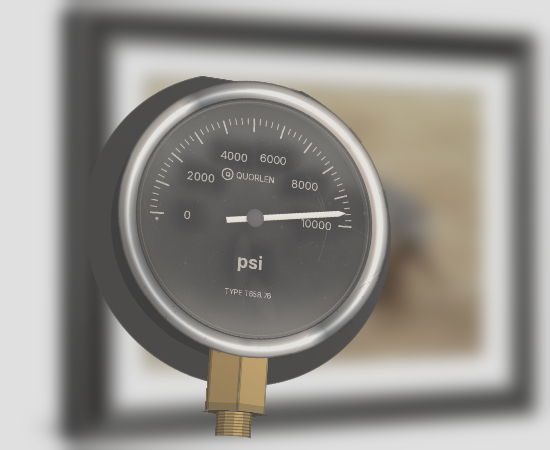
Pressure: 9600 psi
